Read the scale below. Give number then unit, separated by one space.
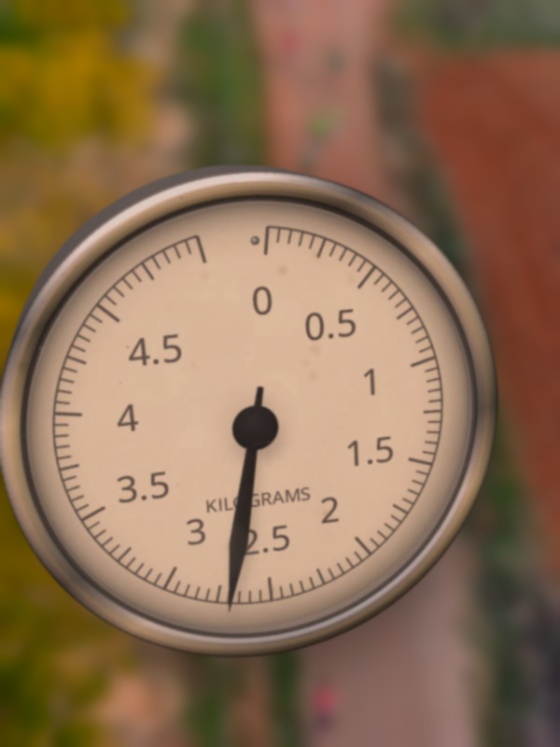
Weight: 2.7 kg
